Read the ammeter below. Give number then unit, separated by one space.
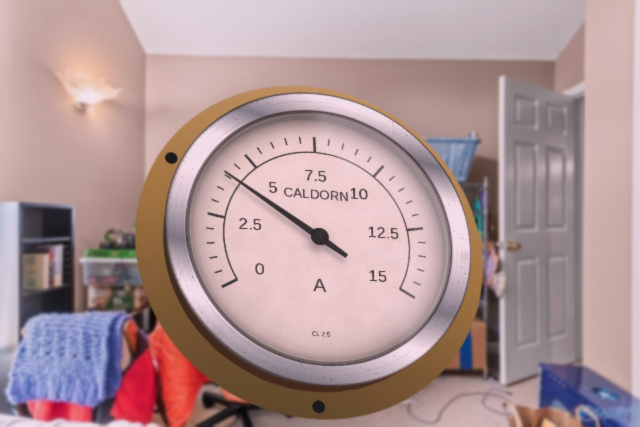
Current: 4 A
